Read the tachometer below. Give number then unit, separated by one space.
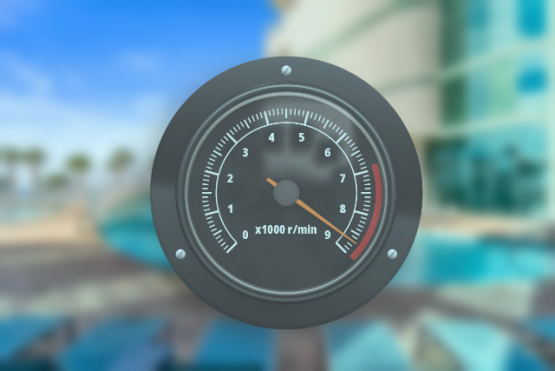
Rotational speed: 8700 rpm
